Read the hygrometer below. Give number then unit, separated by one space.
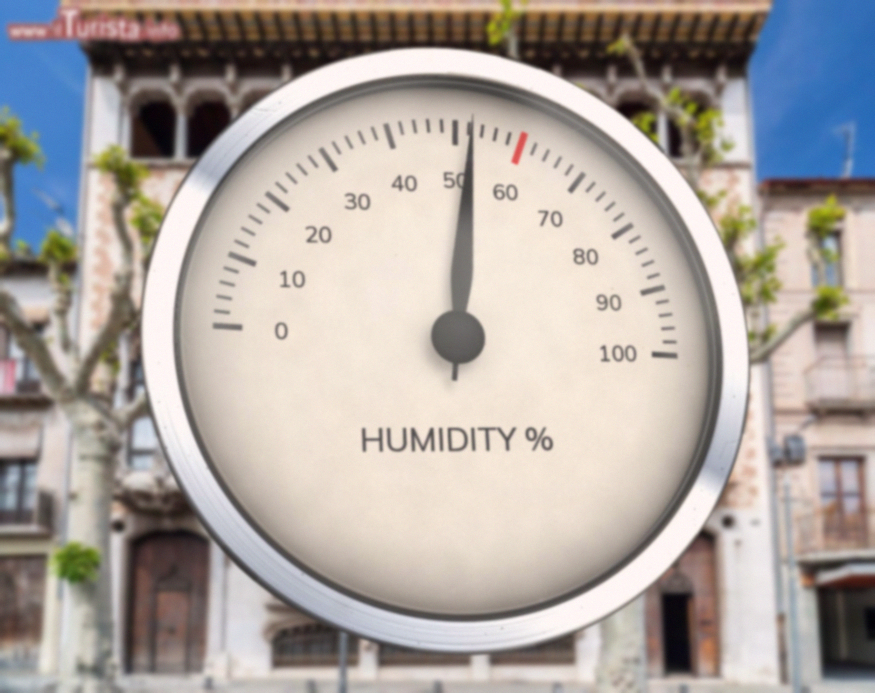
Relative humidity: 52 %
